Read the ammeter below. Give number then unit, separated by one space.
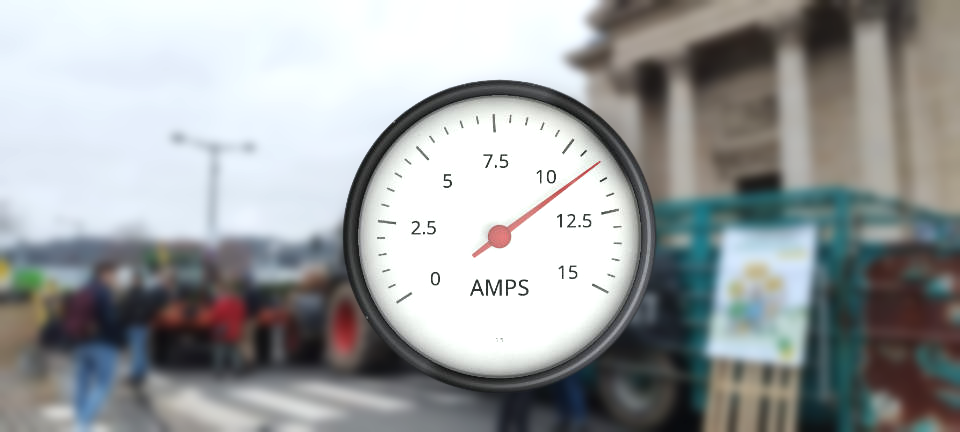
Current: 11 A
